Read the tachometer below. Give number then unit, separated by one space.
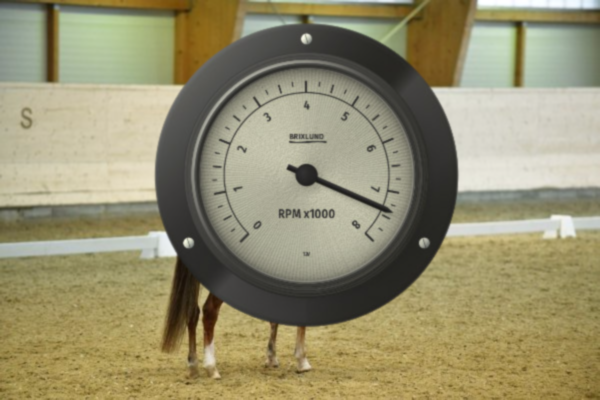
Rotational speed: 7375 rpm
